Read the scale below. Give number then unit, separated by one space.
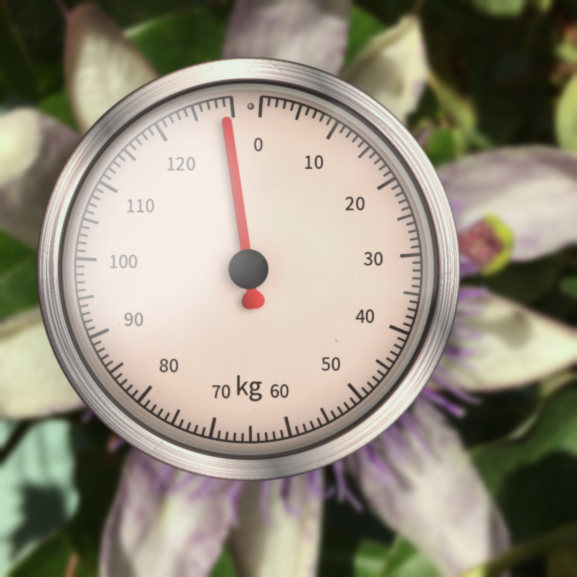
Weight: 129 kg
